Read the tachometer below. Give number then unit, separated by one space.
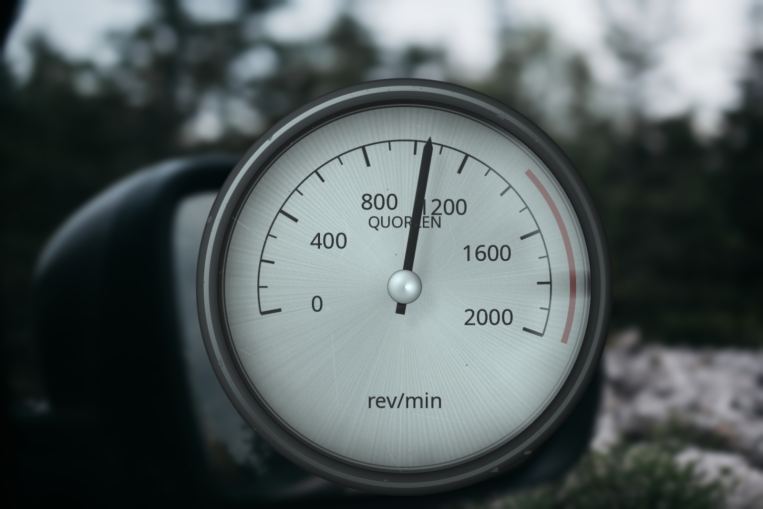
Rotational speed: 1050 rpm
